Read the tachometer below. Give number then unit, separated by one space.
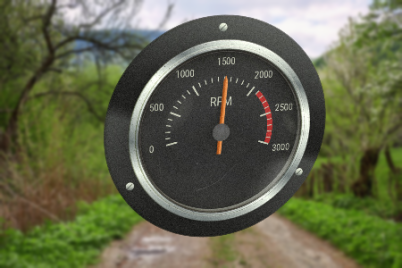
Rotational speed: 1500 rpm
